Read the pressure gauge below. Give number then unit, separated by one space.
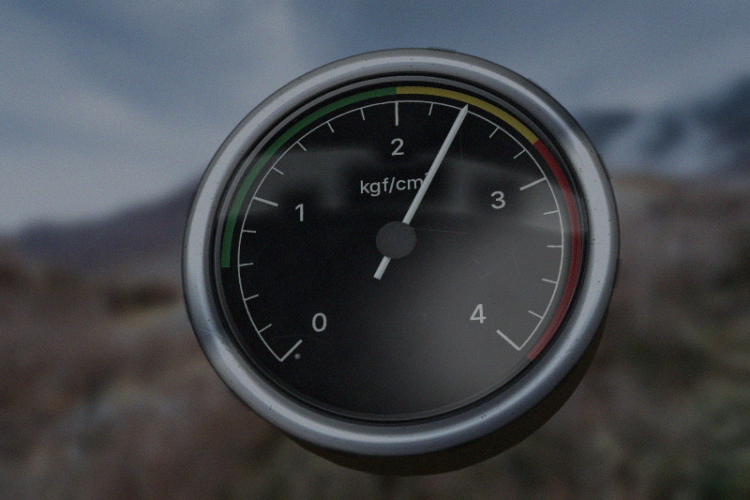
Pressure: 2.4 kg/cm²
